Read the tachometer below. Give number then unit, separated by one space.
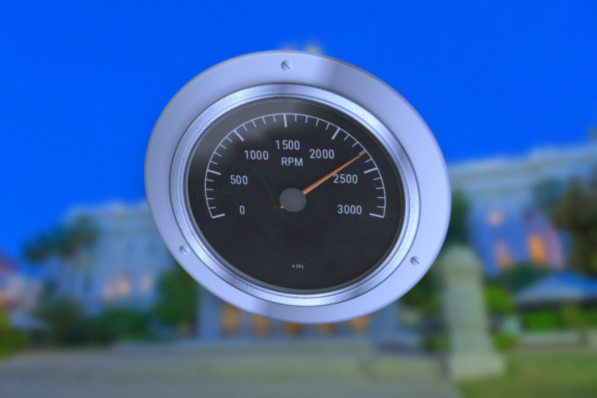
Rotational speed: 2300 rpm
